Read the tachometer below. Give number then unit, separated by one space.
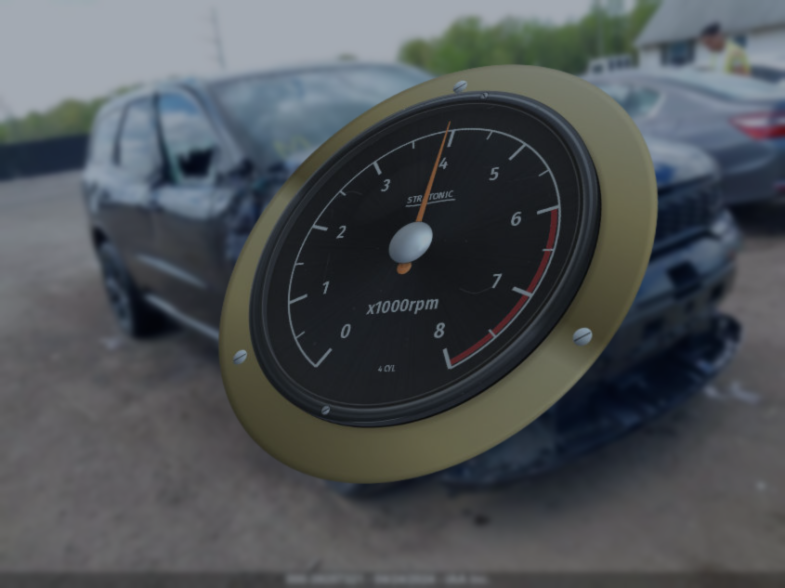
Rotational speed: 4000 rpm
